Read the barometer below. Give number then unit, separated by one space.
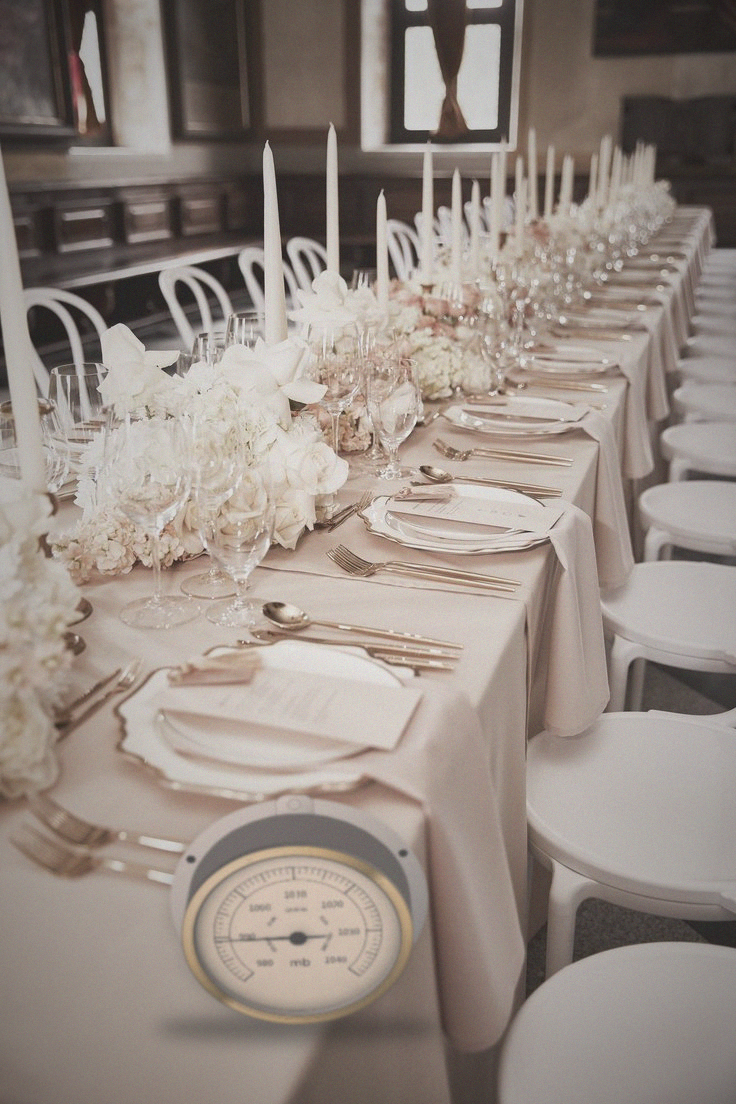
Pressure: 990 mbar
